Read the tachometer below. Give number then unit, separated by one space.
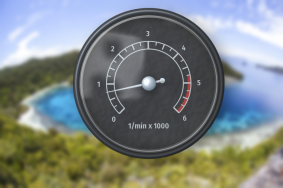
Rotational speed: 750 rpm
